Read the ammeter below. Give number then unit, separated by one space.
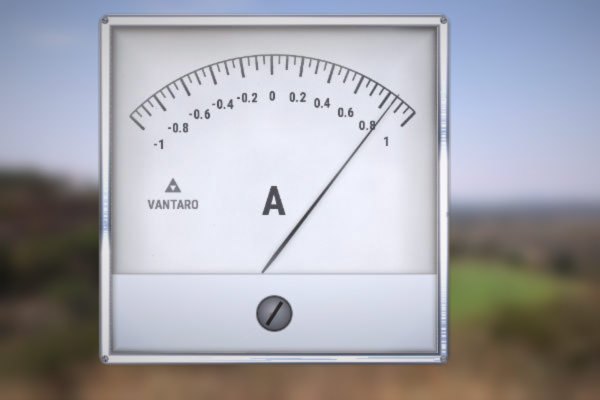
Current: 0.85 A
